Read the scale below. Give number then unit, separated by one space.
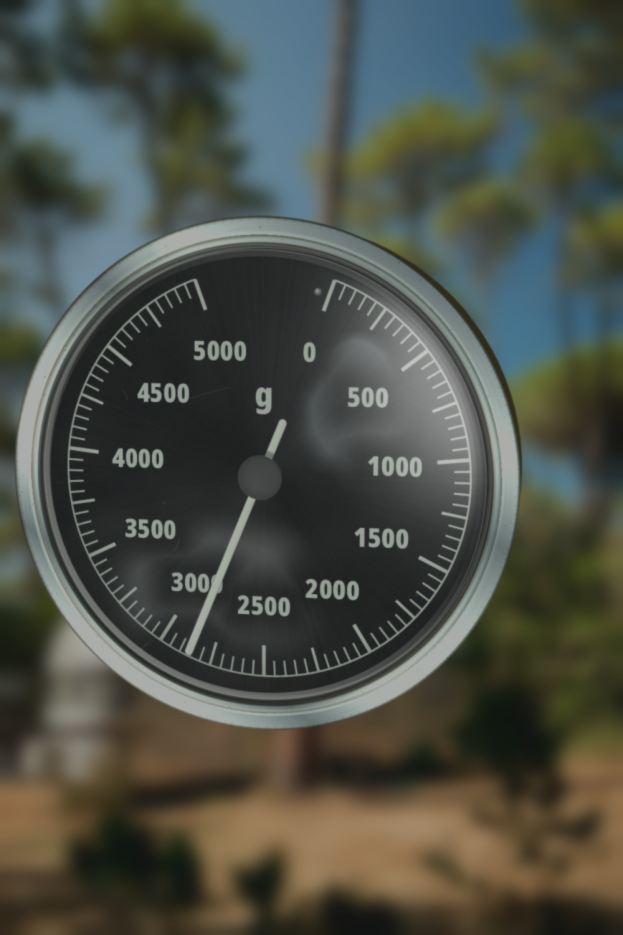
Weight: 2850 g
